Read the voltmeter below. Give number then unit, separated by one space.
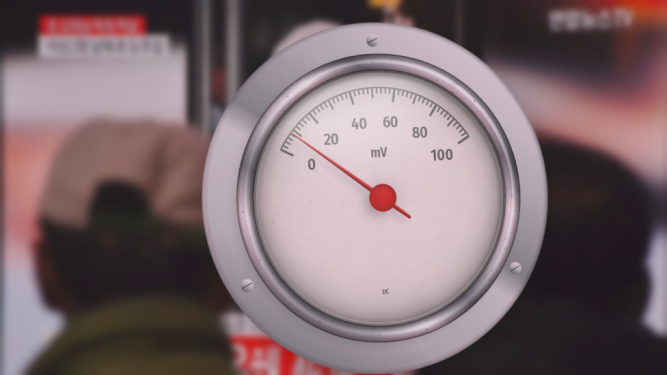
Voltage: 8 mV
